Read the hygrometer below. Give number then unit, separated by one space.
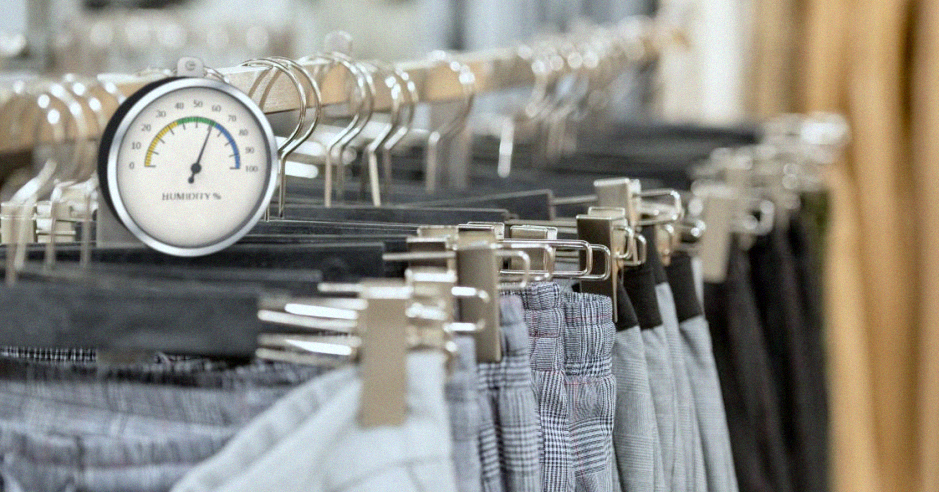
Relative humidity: 60 %
